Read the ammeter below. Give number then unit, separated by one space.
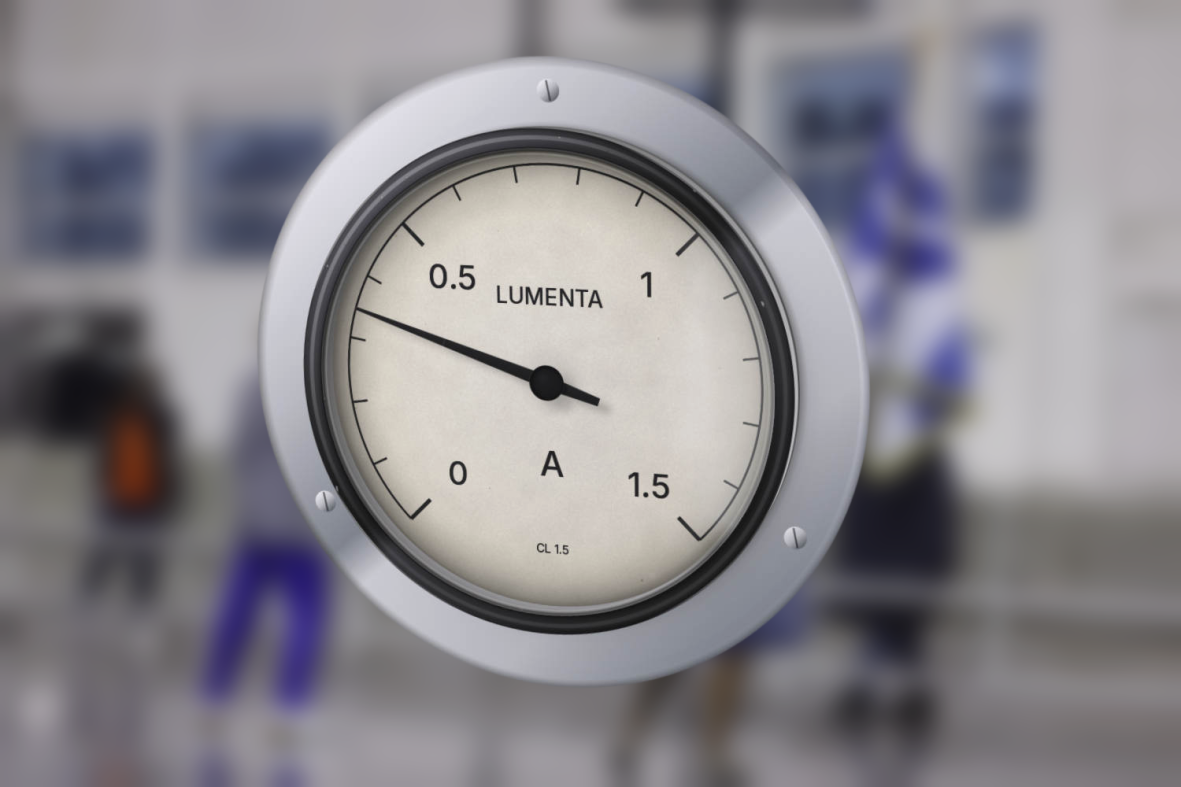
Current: 0.35 A
